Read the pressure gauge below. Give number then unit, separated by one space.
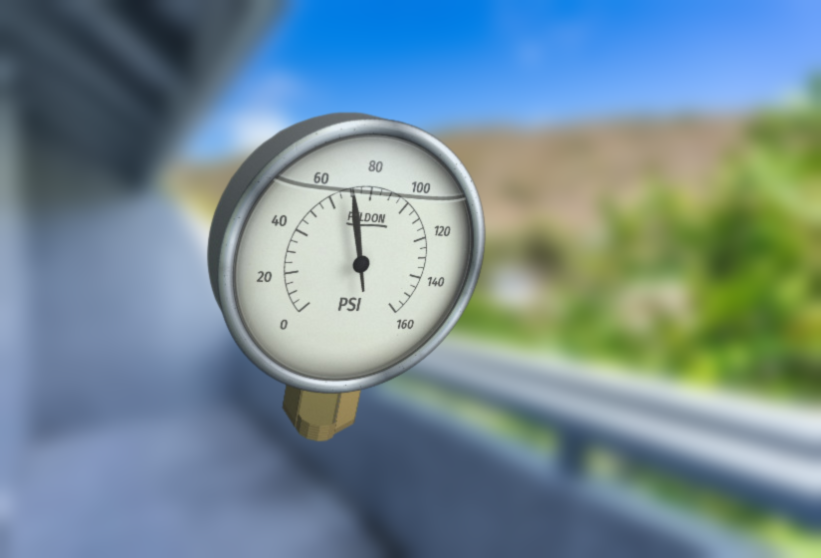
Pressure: 70 psi
